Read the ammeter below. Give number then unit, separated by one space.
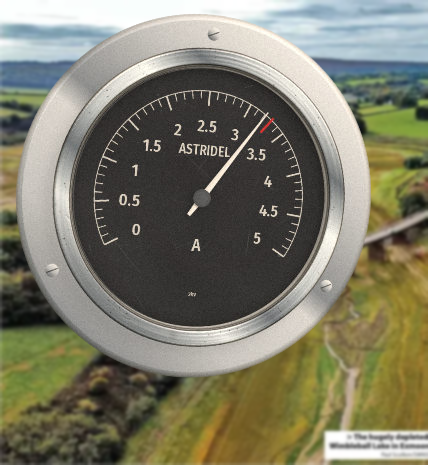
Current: 3.2 A
